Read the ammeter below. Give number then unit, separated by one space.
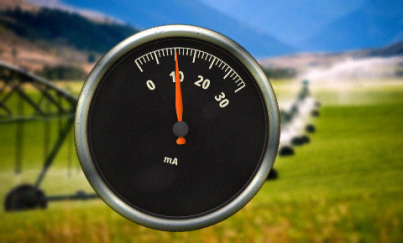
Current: 10 mA
